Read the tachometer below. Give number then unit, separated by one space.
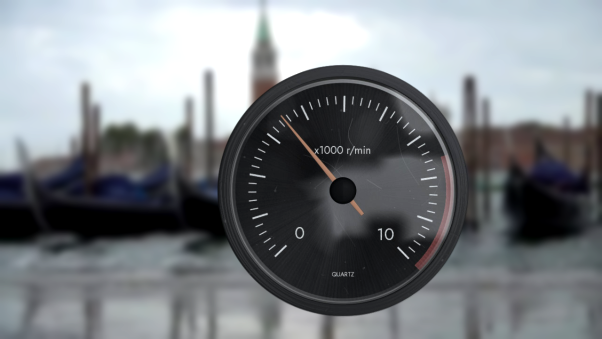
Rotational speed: 3500 rpm
